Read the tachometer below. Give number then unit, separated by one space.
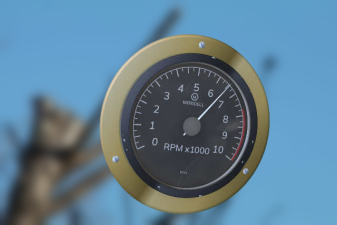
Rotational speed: 6500 rpm
